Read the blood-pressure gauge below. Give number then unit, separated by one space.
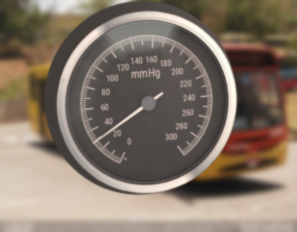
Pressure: 30 mmHg
